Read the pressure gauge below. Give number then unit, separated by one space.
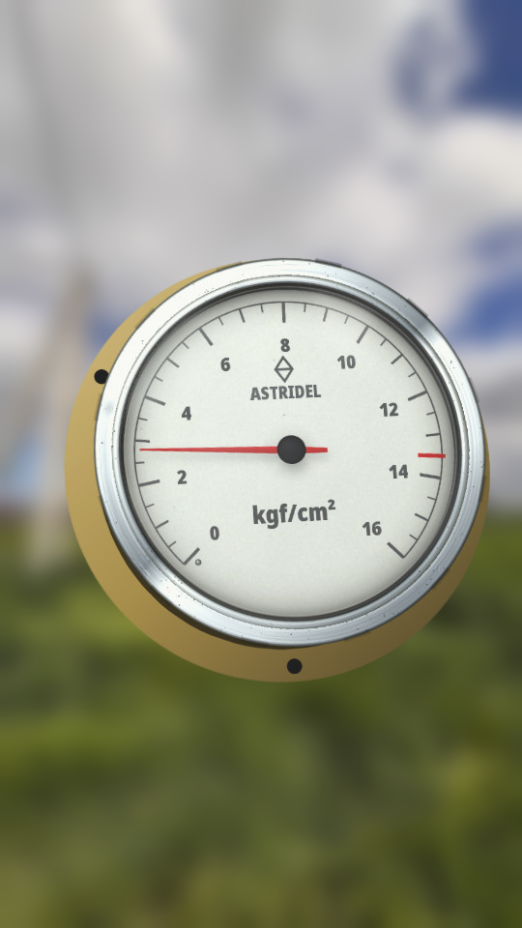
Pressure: 2.75 kg/cm²
